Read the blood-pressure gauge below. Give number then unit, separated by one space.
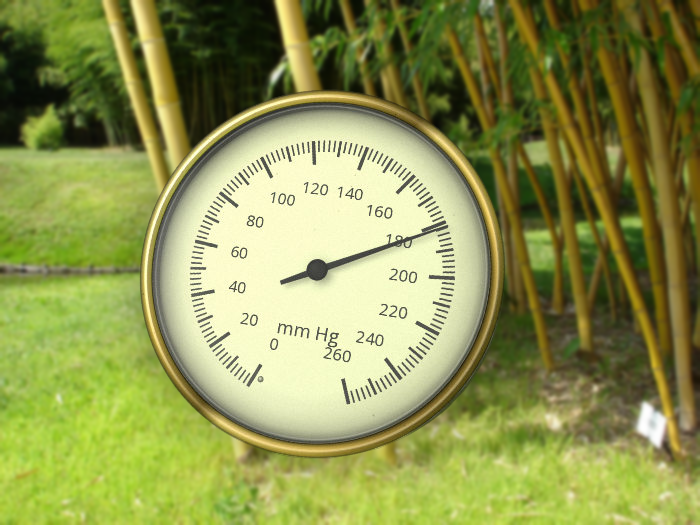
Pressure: 182 mmHg
